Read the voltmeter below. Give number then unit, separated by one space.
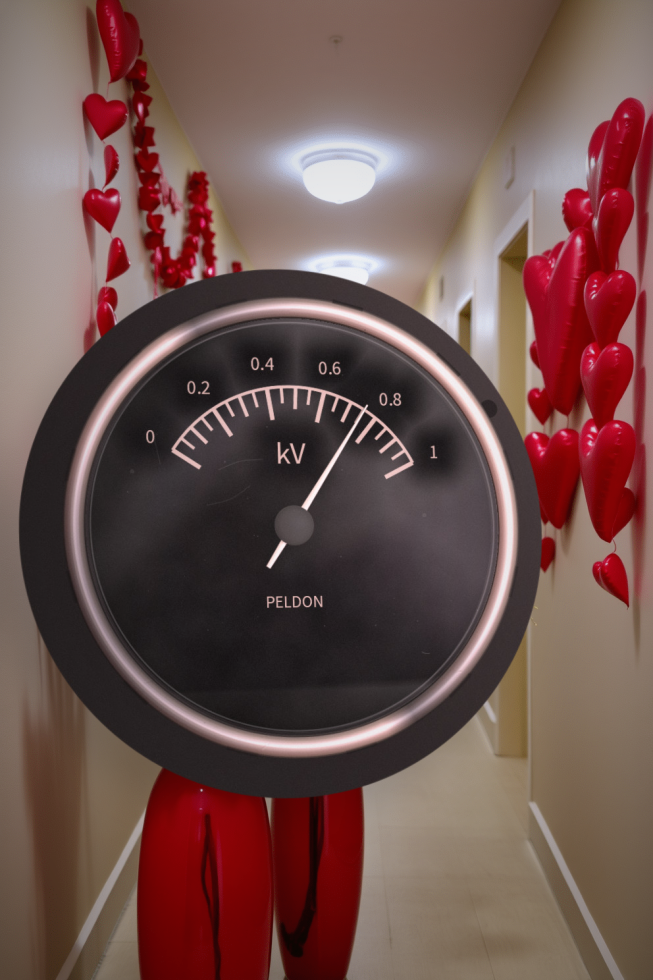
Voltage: 0.75 kV
